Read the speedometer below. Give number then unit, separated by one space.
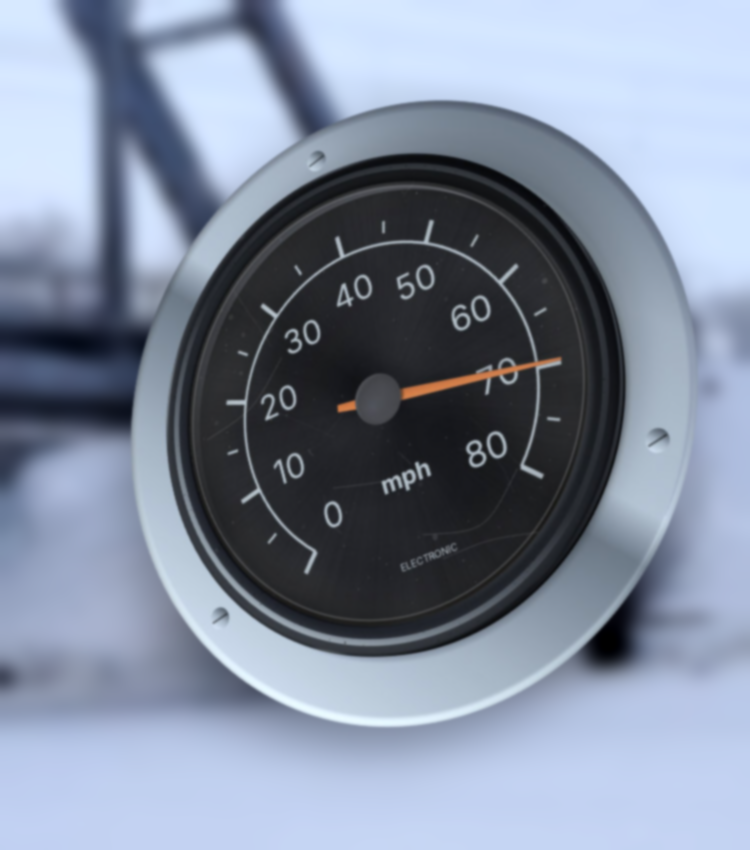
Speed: 70 mph
